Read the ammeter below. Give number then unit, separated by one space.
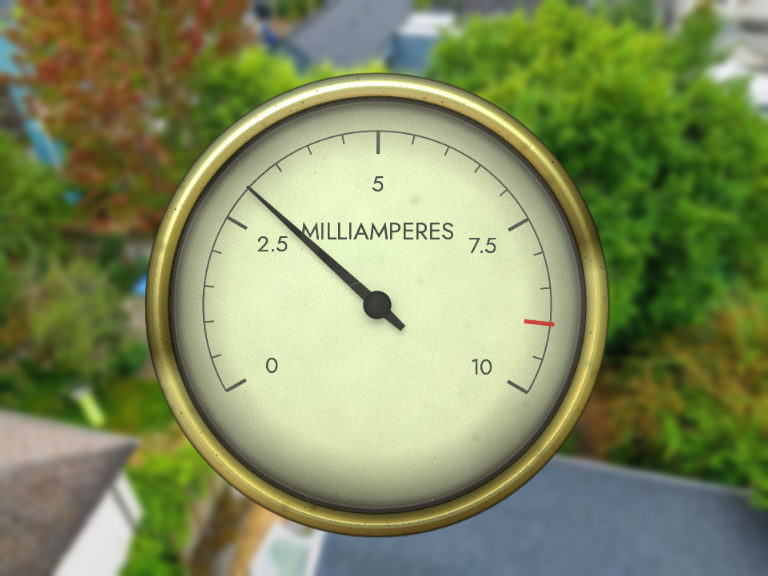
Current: 3 mA
